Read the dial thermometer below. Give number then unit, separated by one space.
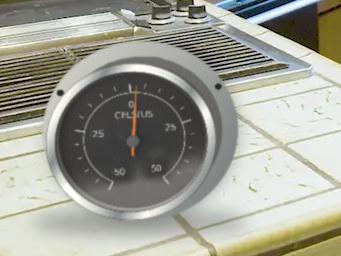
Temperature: 2.5 °C
